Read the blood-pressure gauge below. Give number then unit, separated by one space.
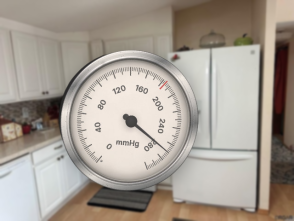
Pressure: 270 mmHg
